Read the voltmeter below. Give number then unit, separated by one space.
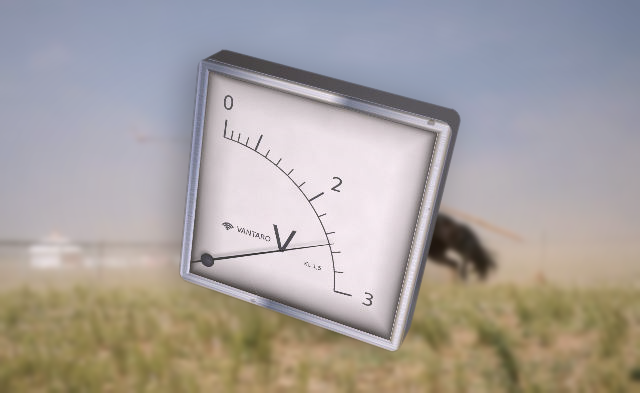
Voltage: 2.5 V
